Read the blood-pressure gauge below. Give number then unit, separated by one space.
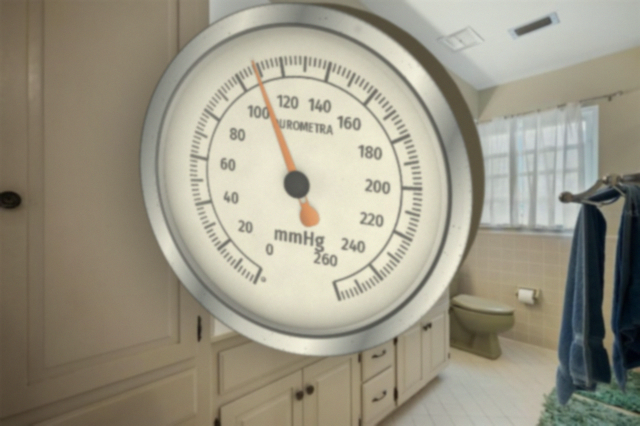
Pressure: 110 mmHg
